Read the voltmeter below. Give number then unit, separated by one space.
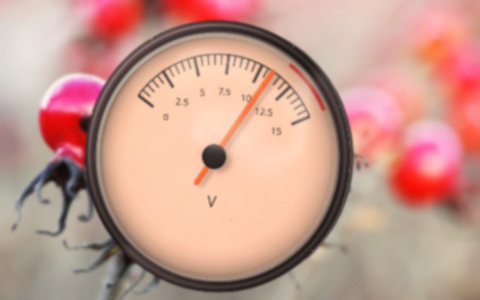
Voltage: 11 V
